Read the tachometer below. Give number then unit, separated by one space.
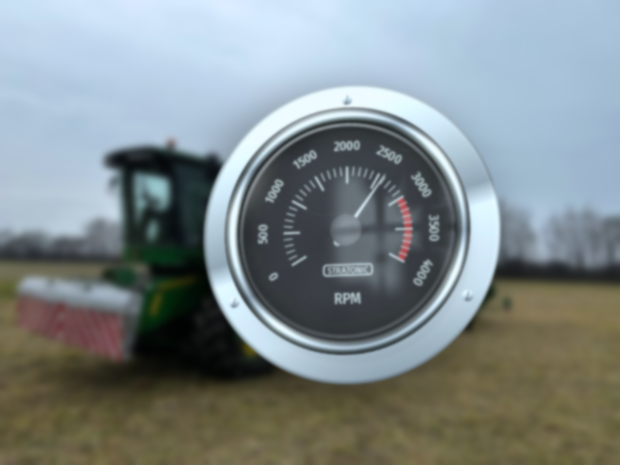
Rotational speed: 2600 rpm
